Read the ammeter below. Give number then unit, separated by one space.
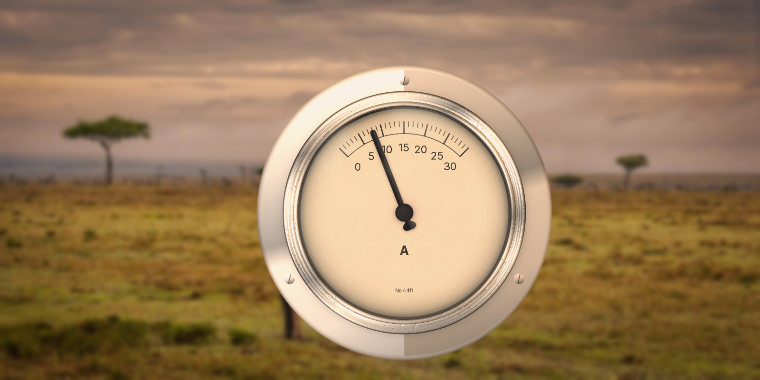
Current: 8 A
